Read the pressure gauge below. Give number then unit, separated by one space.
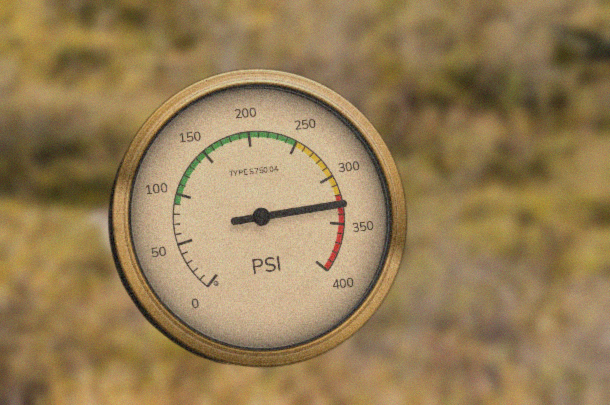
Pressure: 330 psi
